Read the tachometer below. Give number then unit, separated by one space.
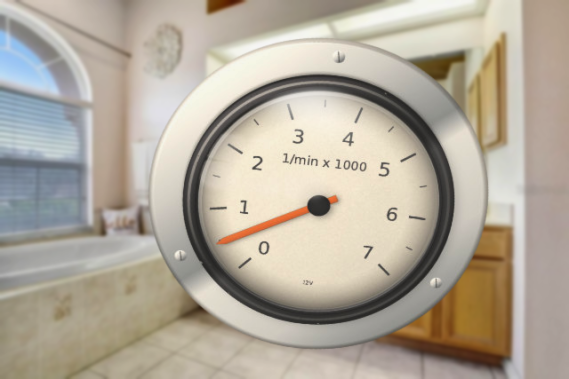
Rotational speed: 500 rpm
